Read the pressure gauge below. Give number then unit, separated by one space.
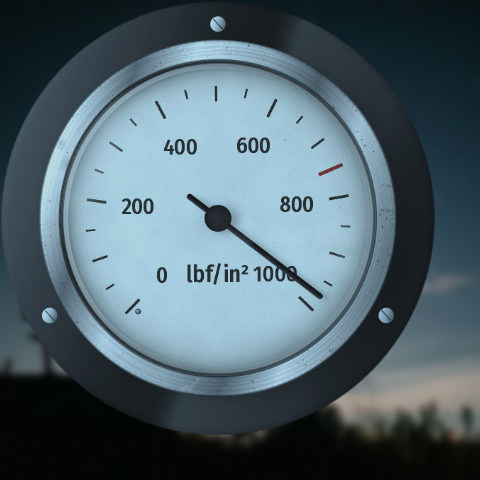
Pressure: 975 psi
